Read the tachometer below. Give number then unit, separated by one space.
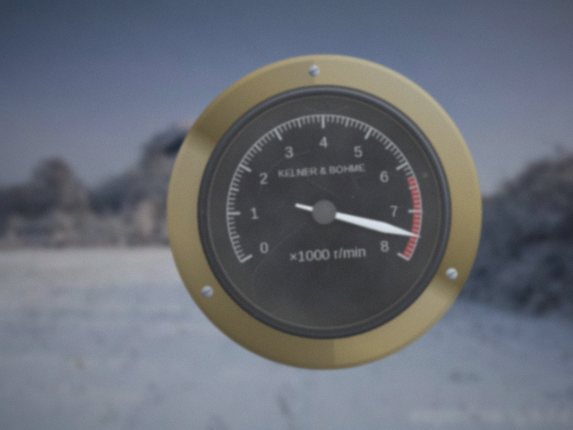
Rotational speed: 7500 rpm
